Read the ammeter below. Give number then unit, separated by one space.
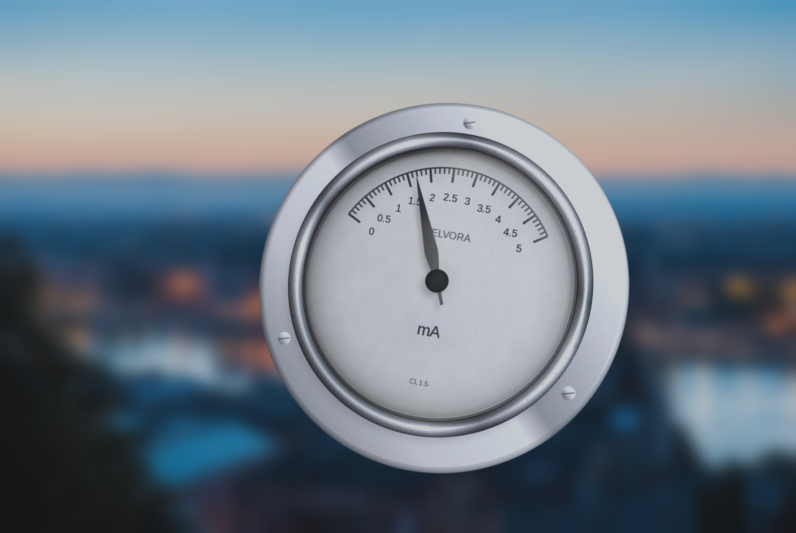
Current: 1.7 mA
